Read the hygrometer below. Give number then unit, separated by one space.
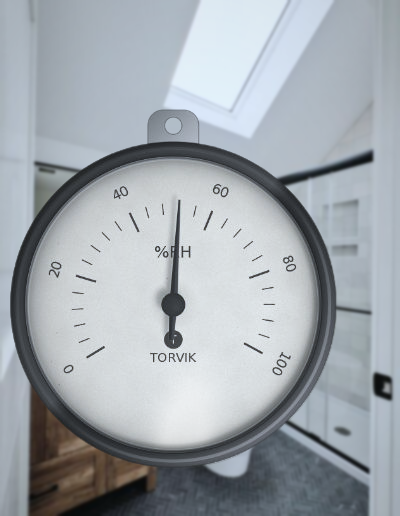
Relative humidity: 52 %
